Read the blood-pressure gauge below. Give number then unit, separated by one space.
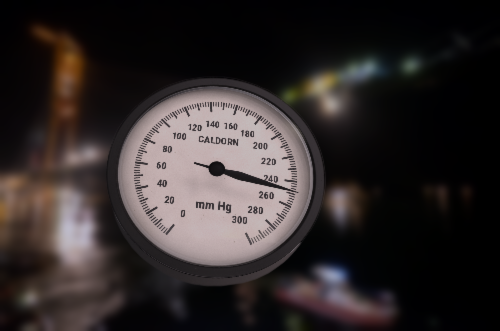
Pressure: 250 mmHg
